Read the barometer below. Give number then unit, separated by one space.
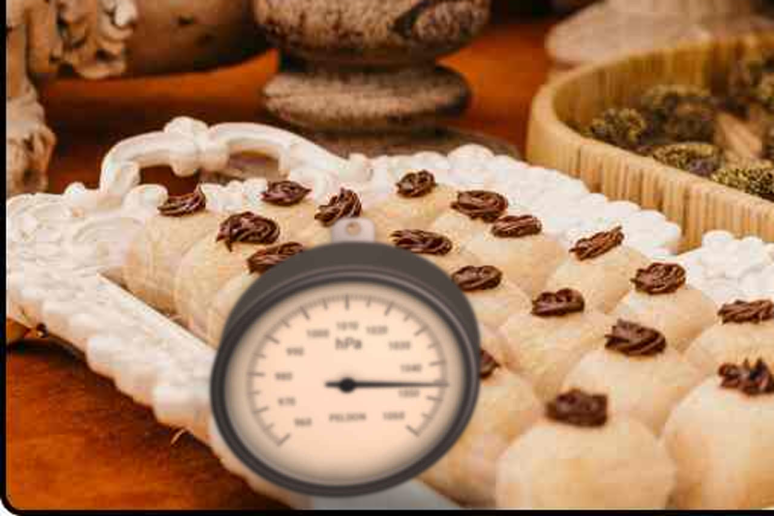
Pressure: 1045 hPa
